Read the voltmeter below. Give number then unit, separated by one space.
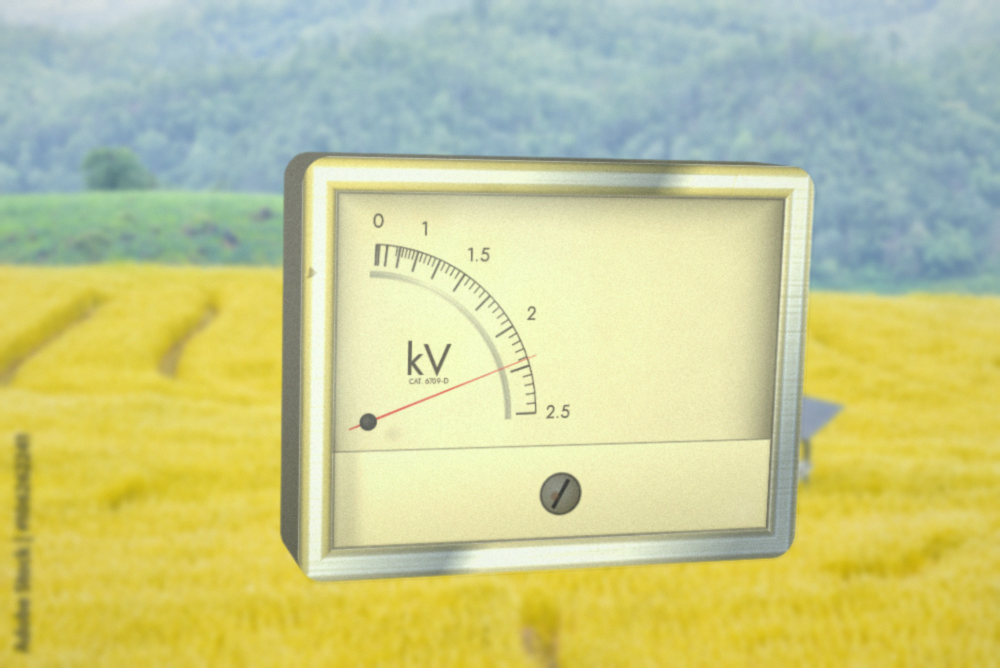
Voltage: 2.2 kV
